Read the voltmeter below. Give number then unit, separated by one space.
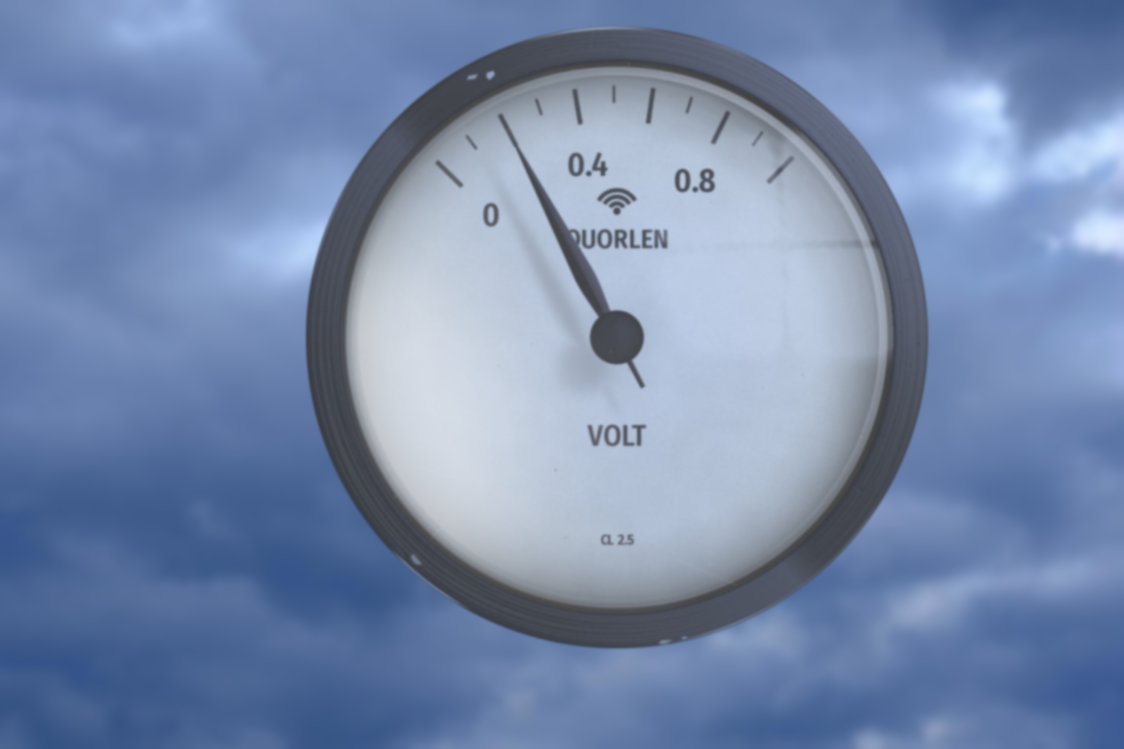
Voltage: 0.2 V
